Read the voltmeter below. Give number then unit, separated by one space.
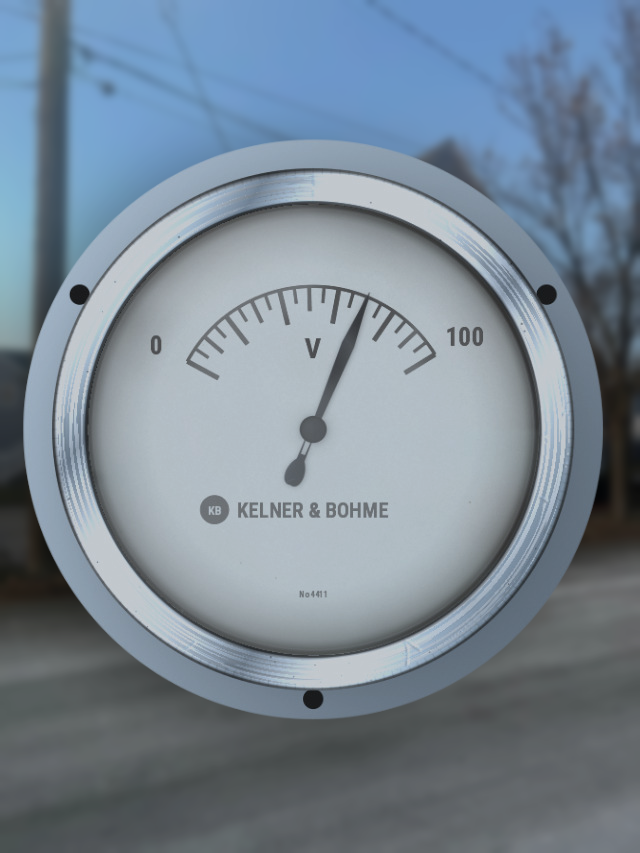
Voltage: 70 V
